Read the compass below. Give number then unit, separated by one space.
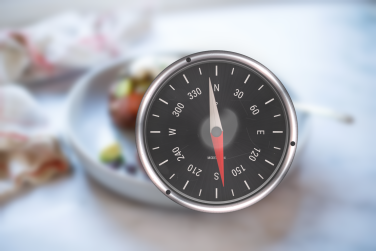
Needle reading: 172.5 °
